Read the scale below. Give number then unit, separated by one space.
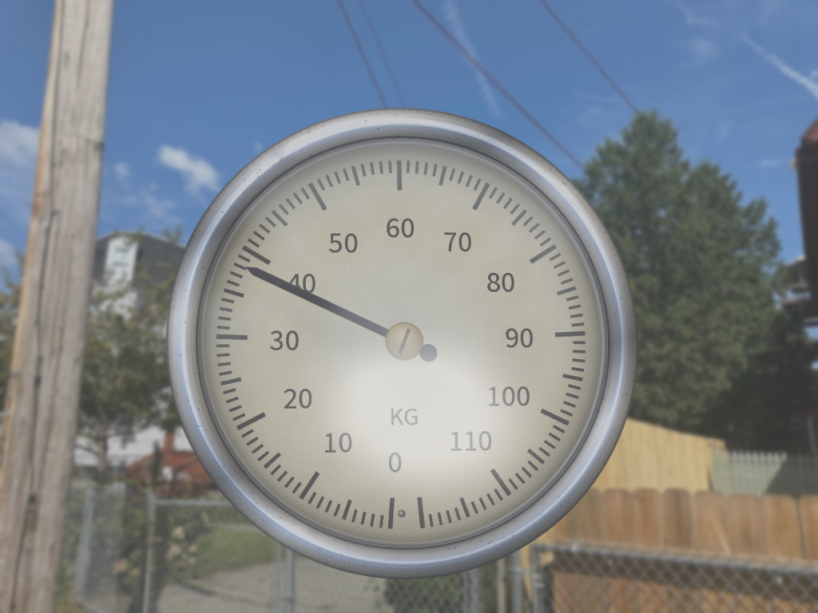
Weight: 38 kg
